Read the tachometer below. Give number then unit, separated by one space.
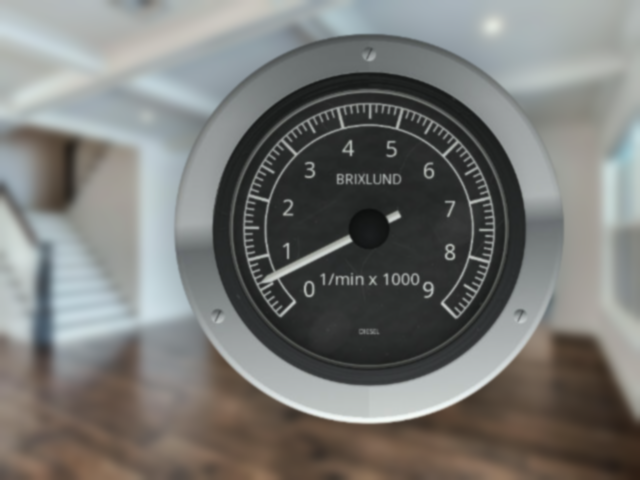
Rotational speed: 600 rpm
